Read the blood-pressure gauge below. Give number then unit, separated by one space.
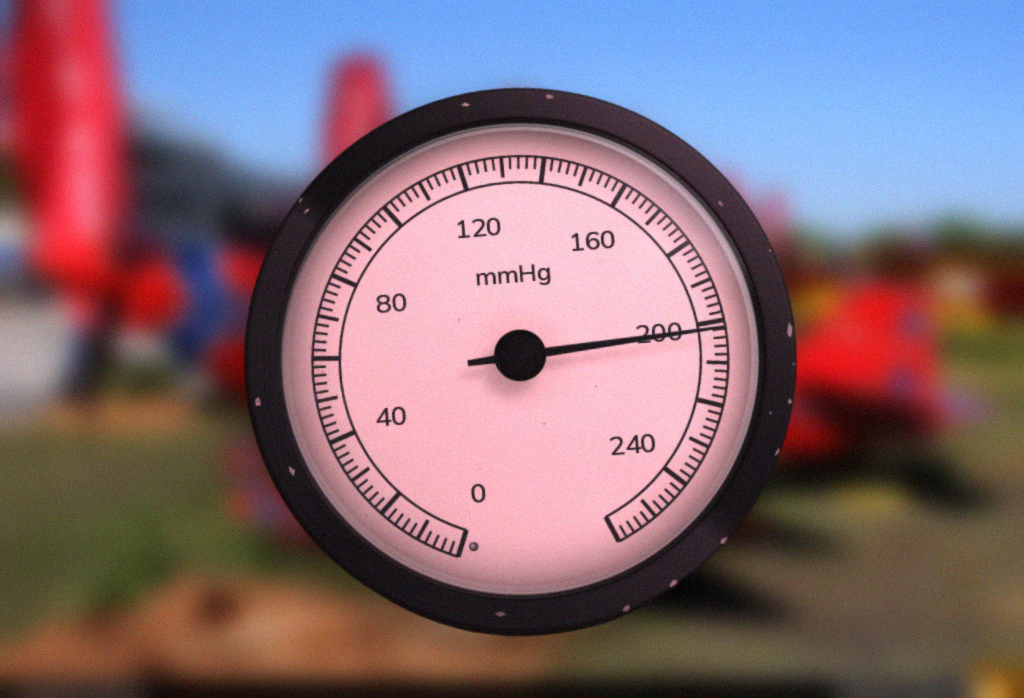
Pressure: 202 mmHg
